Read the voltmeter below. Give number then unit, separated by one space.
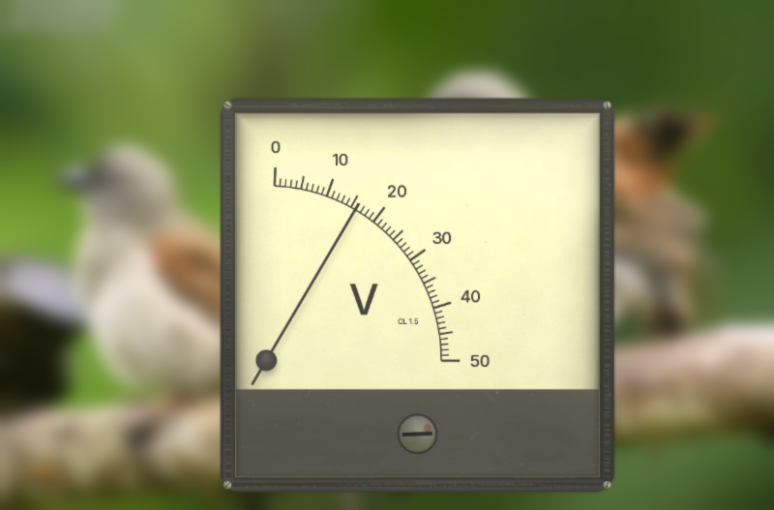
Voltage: 16 V
